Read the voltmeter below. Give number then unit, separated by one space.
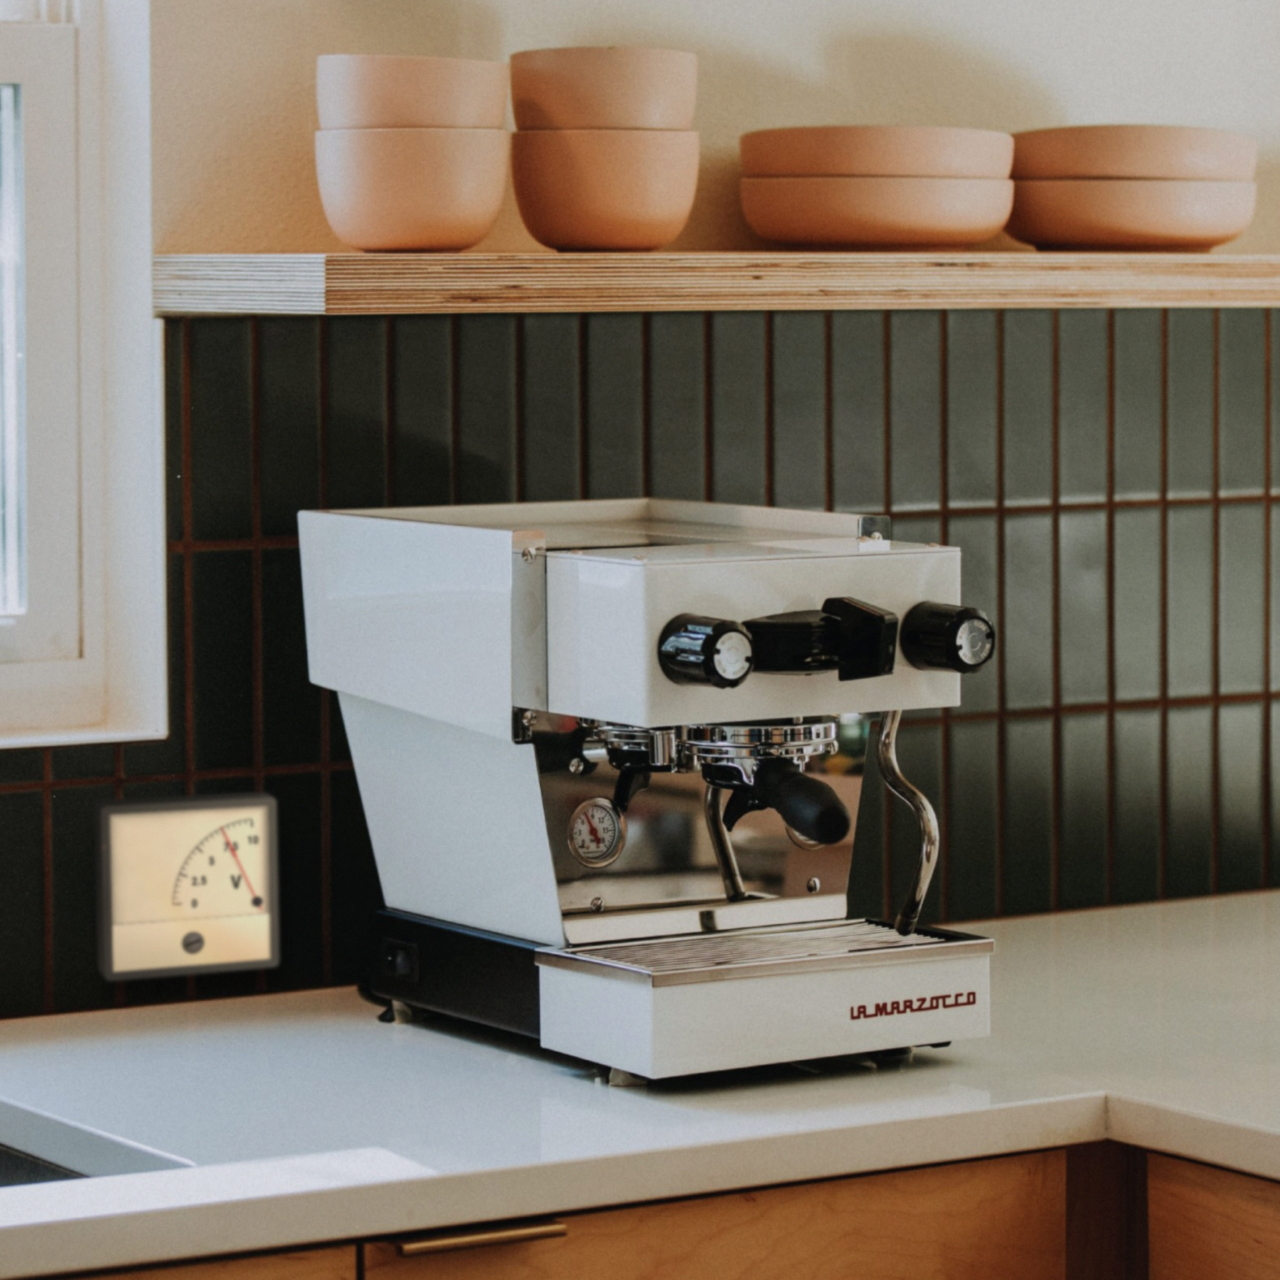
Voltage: 7.5 V
